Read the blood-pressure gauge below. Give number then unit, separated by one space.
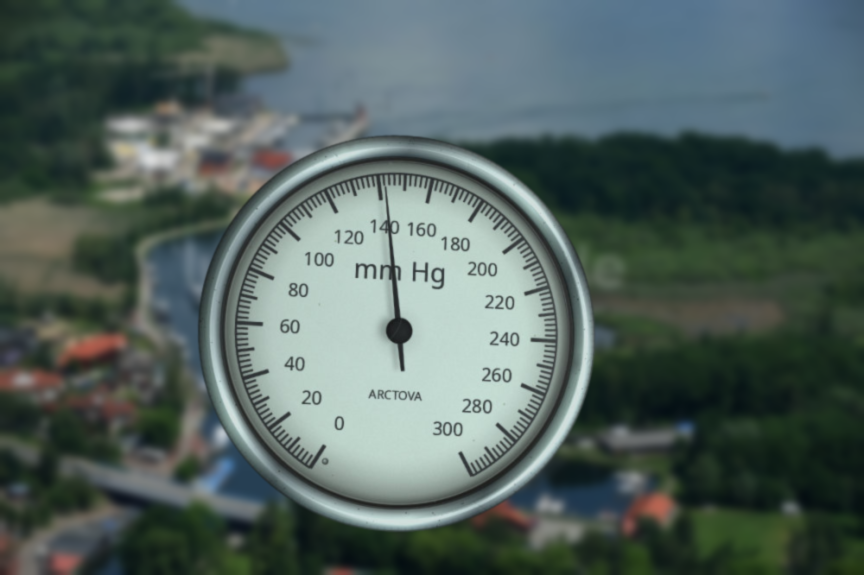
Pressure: 142 mmHg
